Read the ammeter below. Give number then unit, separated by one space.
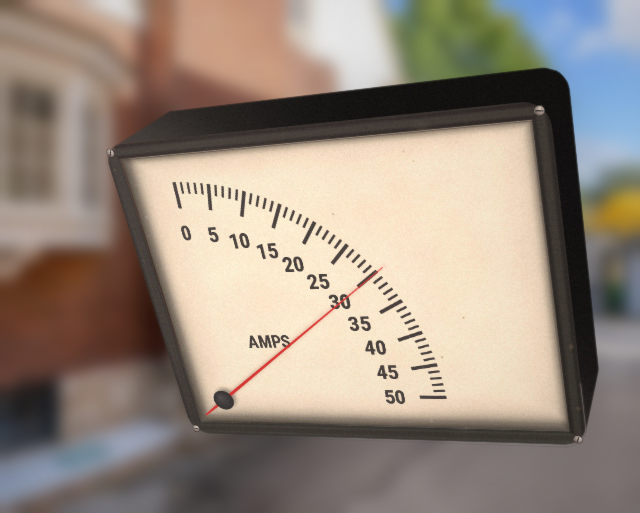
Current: 30 A
